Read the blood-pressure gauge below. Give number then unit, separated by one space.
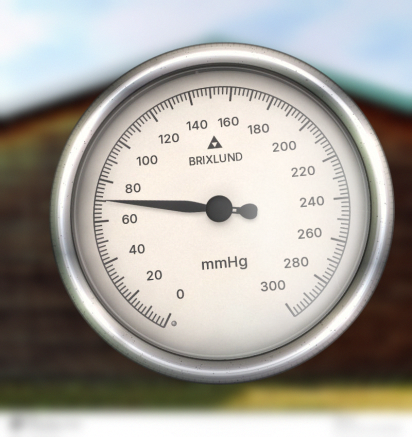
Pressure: 70 mmHg
